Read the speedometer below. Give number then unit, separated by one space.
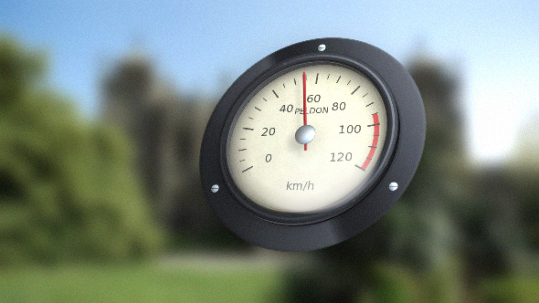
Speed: 55 km/h
